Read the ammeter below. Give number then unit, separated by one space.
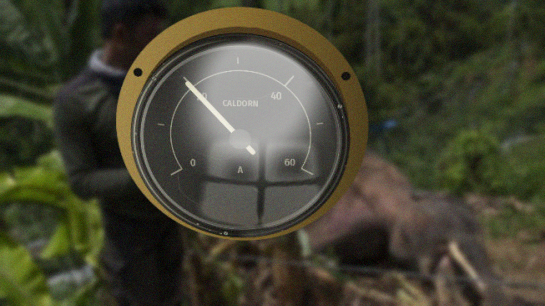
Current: 20 A
